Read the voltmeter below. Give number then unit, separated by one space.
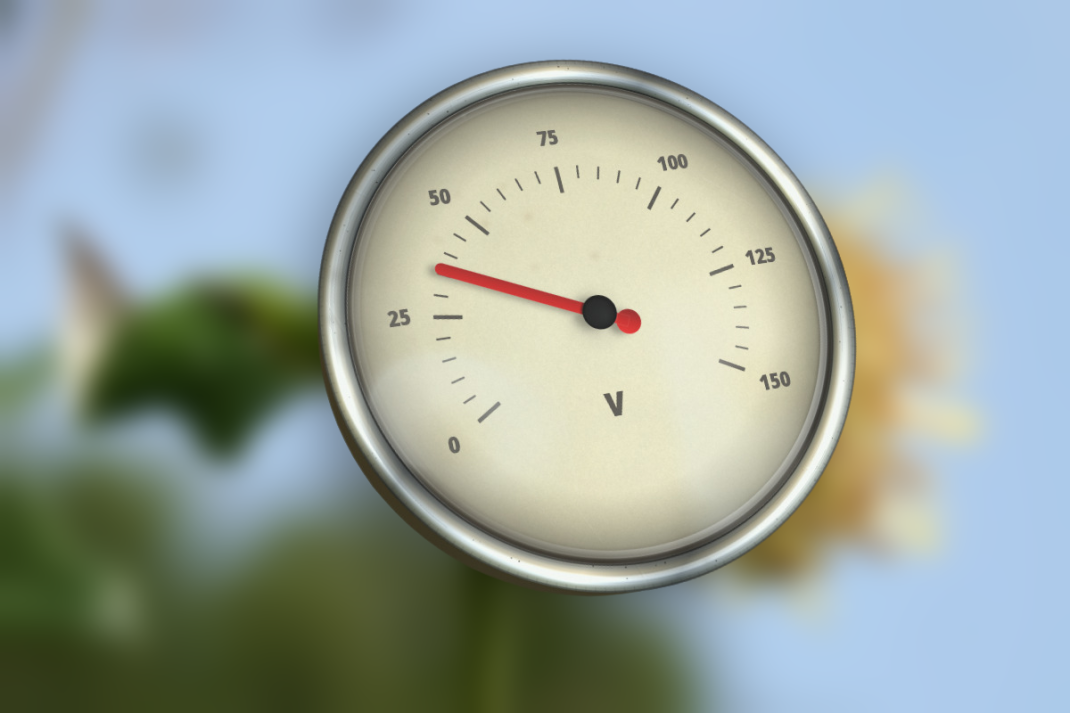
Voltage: 35 V
